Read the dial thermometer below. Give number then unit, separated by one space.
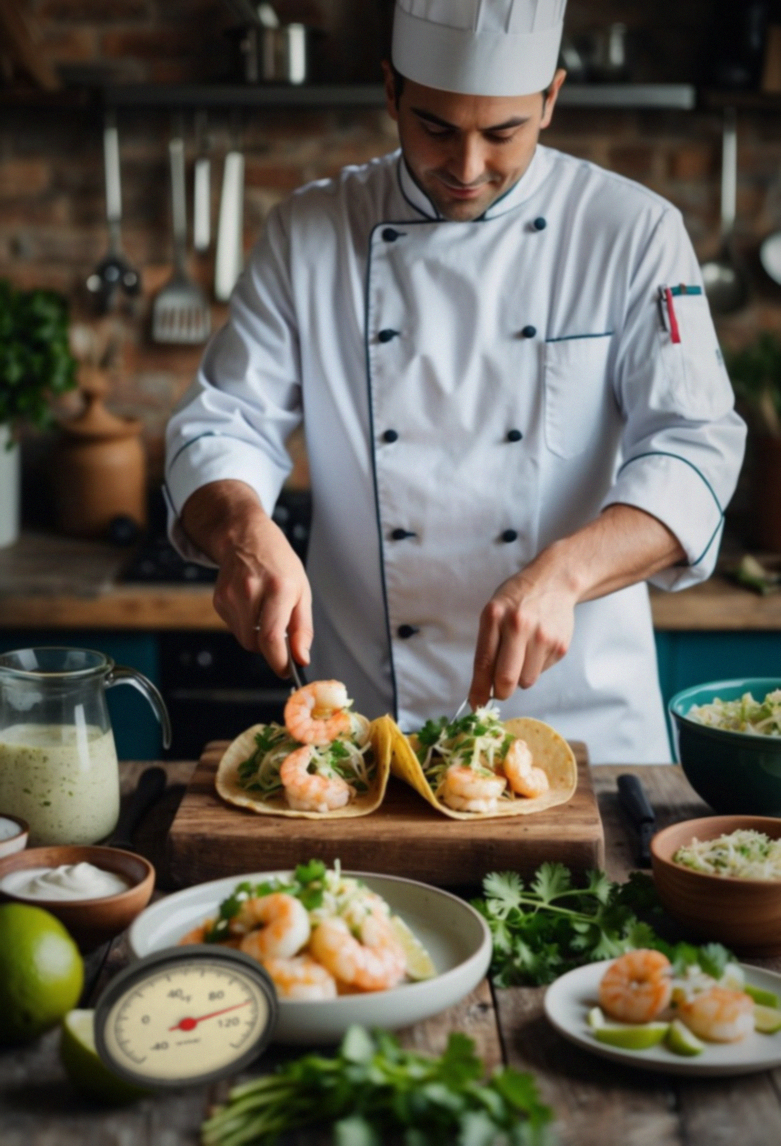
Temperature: 100 °F
